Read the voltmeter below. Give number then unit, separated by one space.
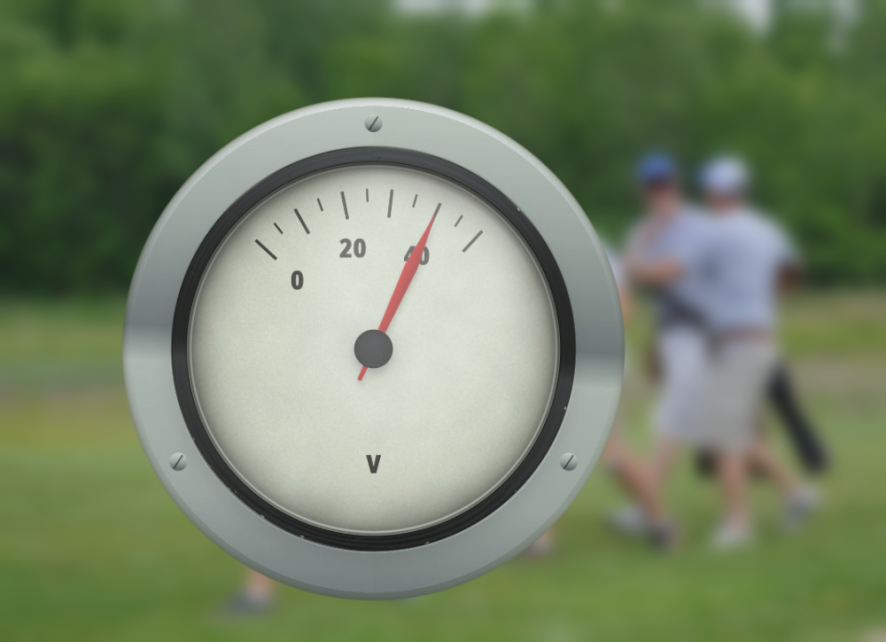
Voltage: 40 V
